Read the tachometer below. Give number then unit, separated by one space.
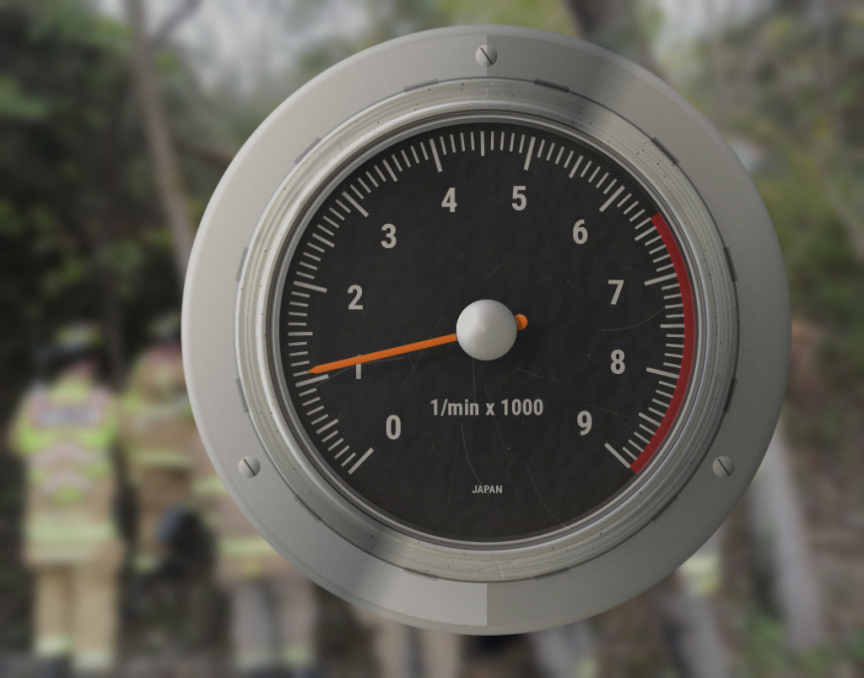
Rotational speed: 1100 rpm
